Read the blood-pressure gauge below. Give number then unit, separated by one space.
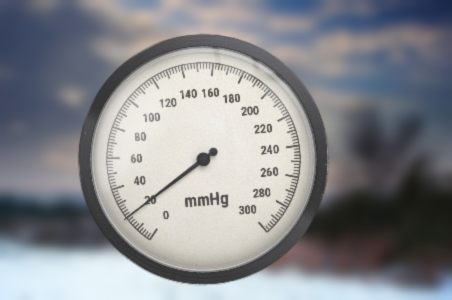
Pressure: 20 mmHg
